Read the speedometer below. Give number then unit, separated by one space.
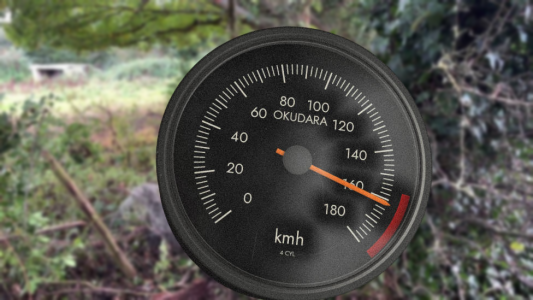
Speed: 162 km/h
